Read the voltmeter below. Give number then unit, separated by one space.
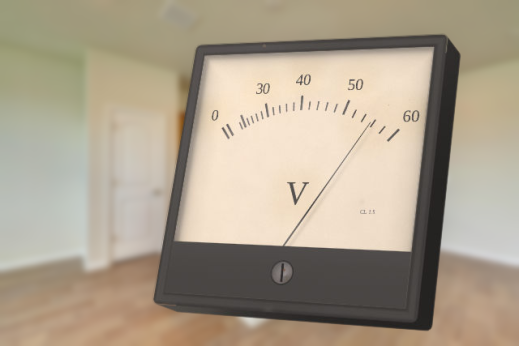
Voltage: 56 V
